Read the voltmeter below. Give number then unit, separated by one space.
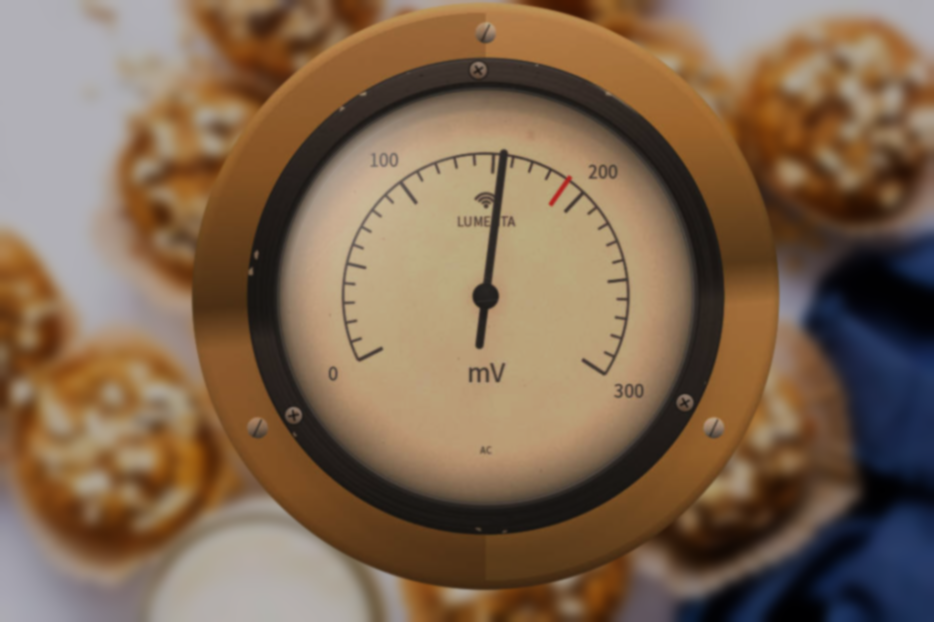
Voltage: 155 mV
